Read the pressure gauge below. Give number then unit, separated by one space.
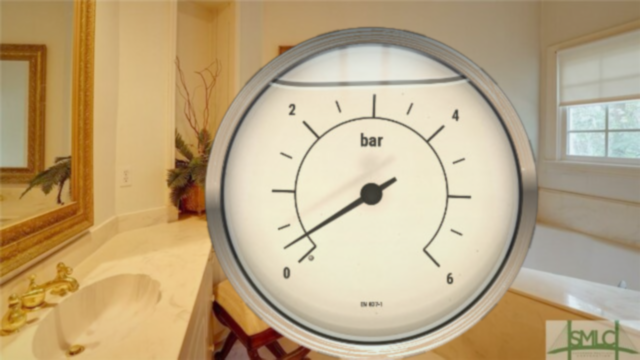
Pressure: 0.25 bar
